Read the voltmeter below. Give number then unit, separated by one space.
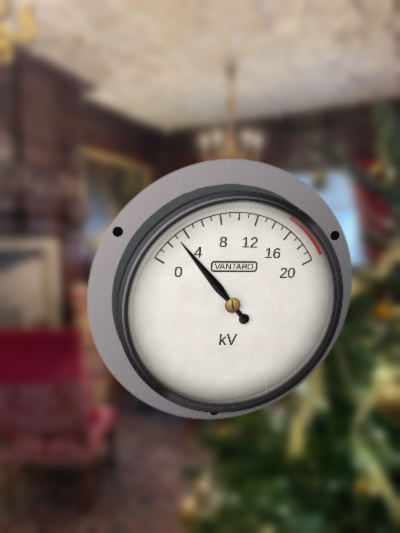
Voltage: 3 kV
